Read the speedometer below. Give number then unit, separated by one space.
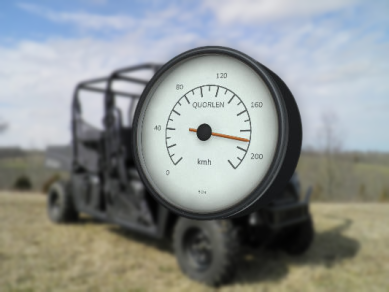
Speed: 190 km/h
